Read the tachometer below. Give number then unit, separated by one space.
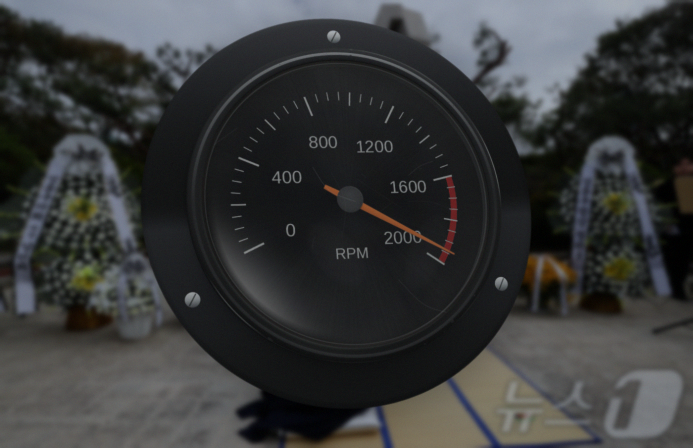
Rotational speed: 1950 rpm
